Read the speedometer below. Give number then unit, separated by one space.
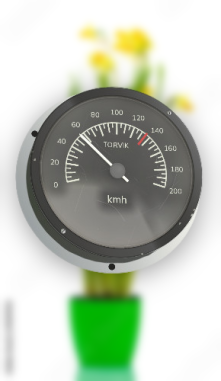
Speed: 55 km/h
